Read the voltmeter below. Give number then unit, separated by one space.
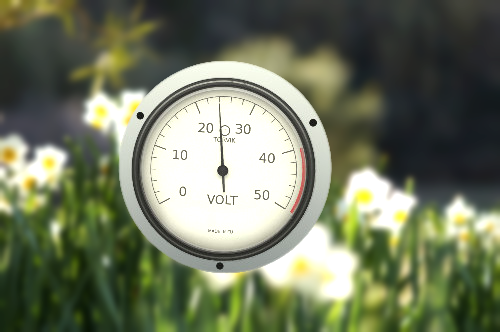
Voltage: 24 V
